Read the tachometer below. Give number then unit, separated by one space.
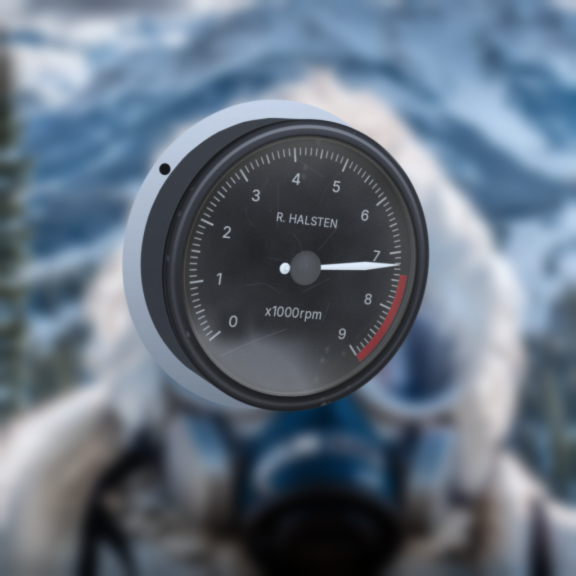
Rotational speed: 7200 rpm
